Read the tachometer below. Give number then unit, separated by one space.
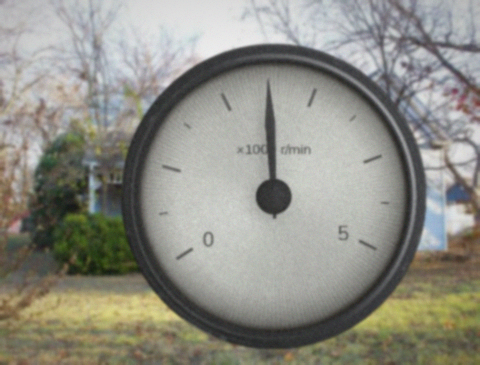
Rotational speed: 2500 rpm
